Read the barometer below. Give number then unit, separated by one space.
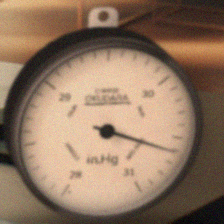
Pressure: 30.6 inHg
